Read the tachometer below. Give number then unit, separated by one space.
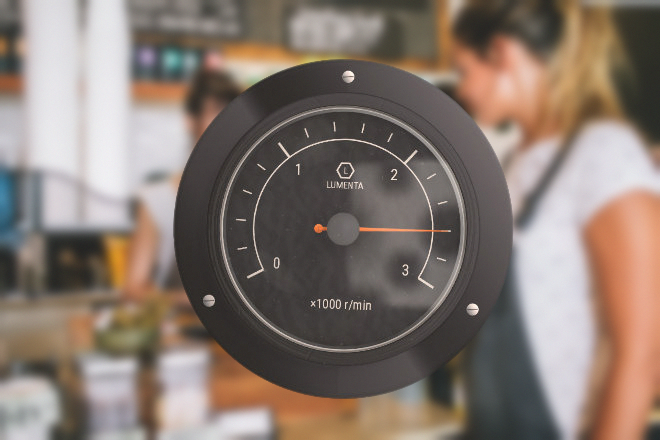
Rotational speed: 2600 rpm
